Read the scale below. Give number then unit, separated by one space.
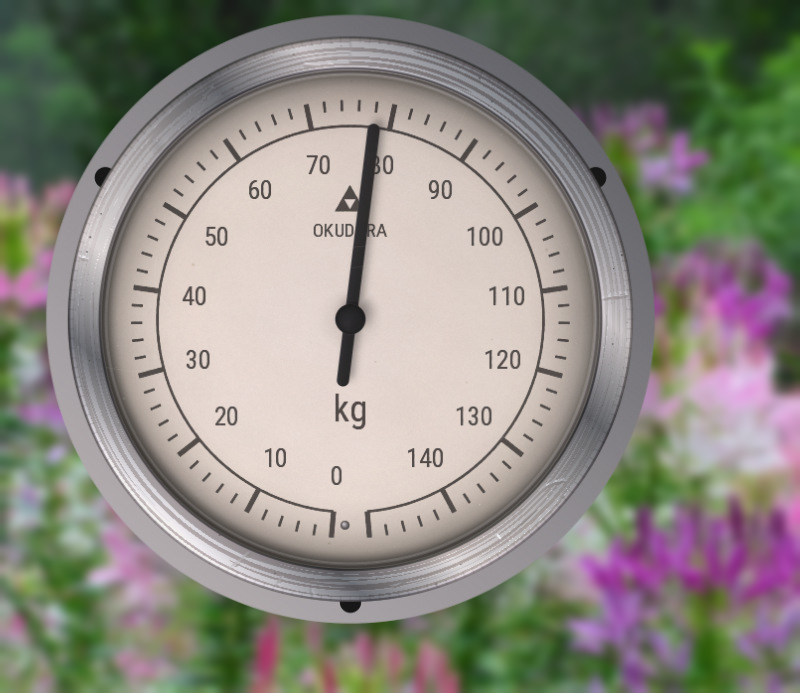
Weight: 78 kg
